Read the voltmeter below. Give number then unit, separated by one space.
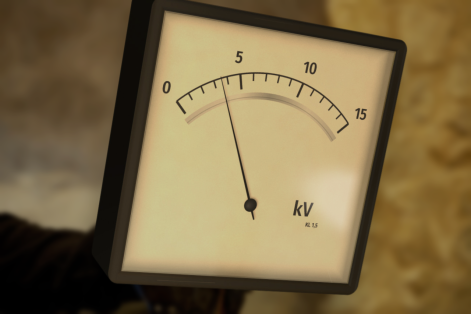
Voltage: 3.5 kV
